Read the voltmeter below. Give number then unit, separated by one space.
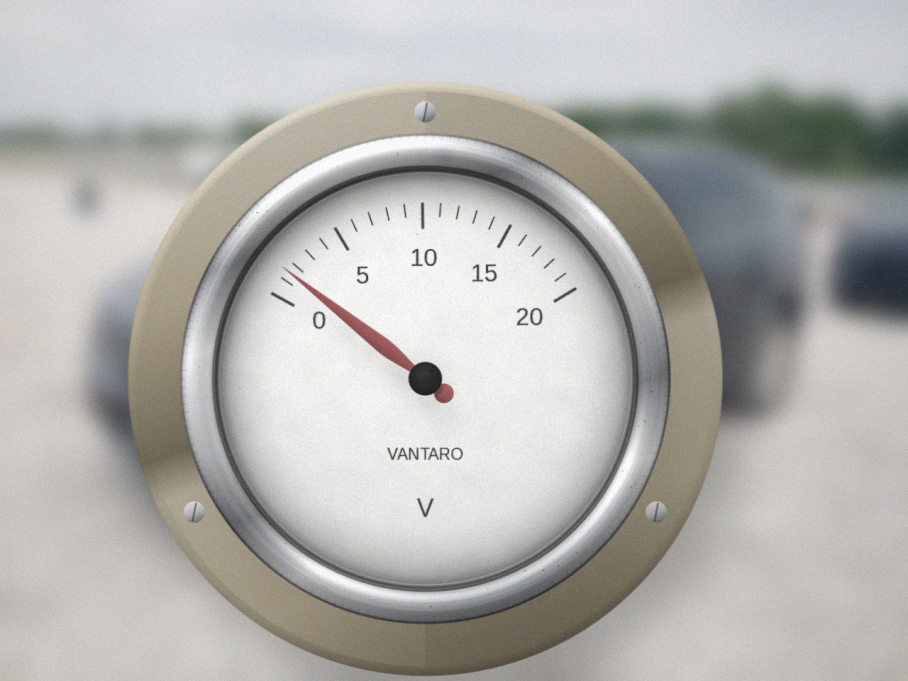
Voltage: 1.5 V
